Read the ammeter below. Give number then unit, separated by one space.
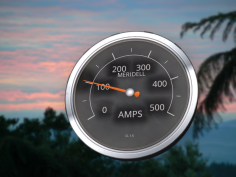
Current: 100 A
